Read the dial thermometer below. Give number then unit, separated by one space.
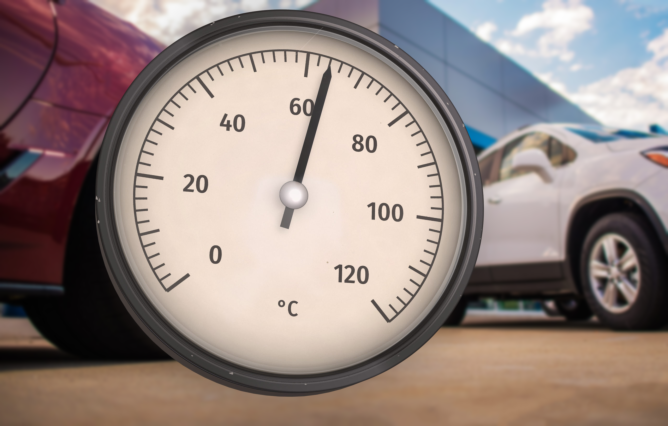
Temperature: 64 °C
